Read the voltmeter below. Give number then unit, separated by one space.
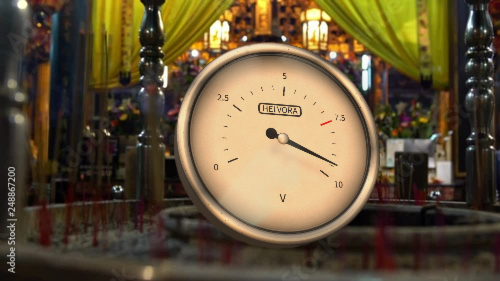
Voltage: 9.5 V
